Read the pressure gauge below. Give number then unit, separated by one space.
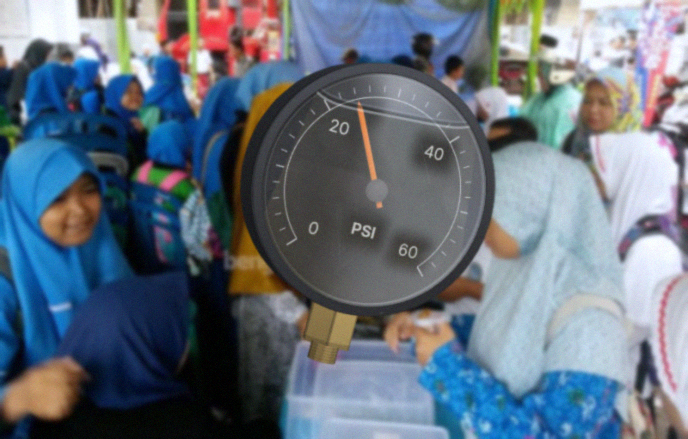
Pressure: 24 psi
